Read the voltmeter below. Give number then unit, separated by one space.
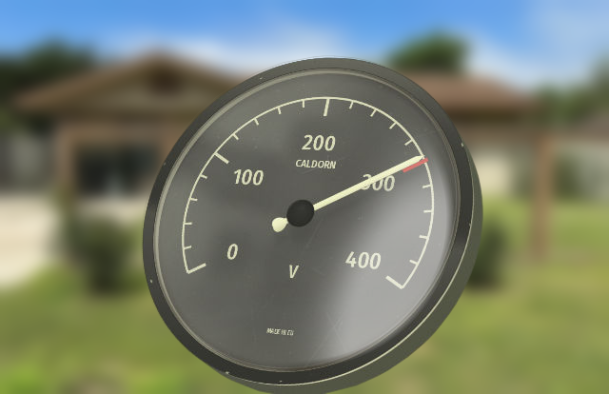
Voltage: 300 V
